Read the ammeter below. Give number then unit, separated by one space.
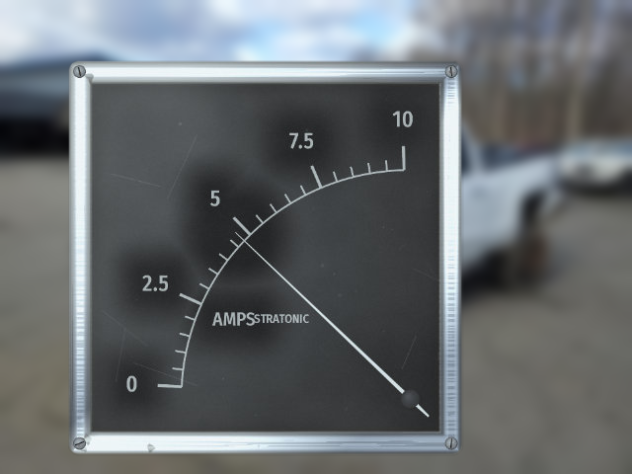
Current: 4.75 A
